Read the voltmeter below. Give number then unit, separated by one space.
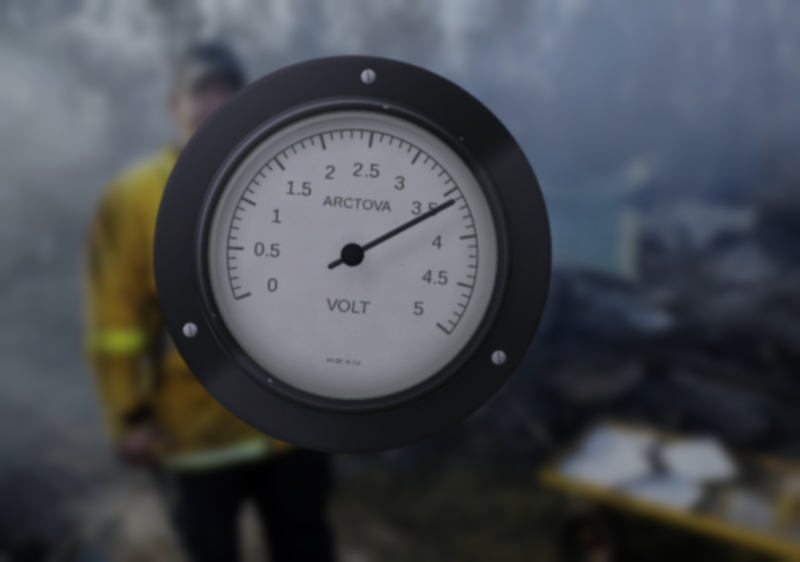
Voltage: 3.6 V
